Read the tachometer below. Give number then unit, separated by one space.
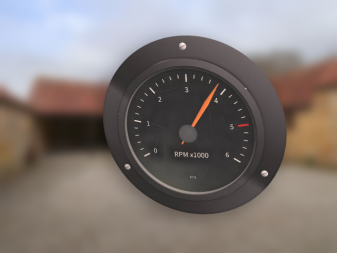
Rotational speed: 3800 rpm
